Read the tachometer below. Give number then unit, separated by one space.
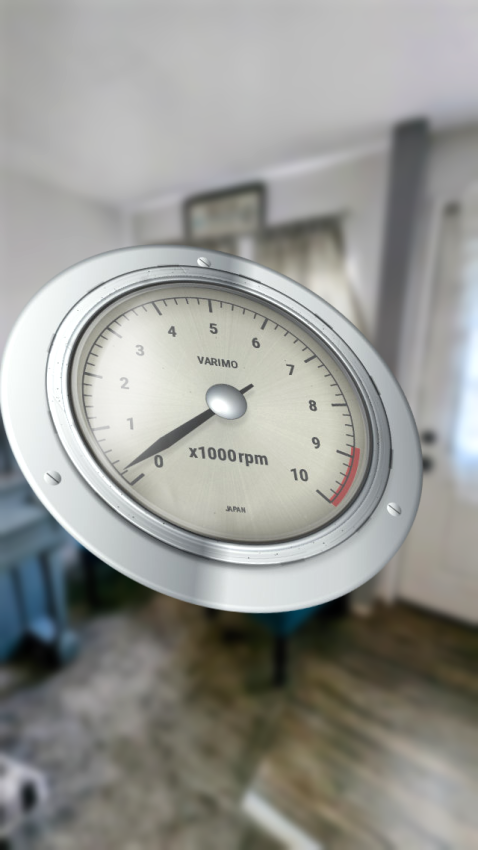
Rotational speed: 200 rpm
